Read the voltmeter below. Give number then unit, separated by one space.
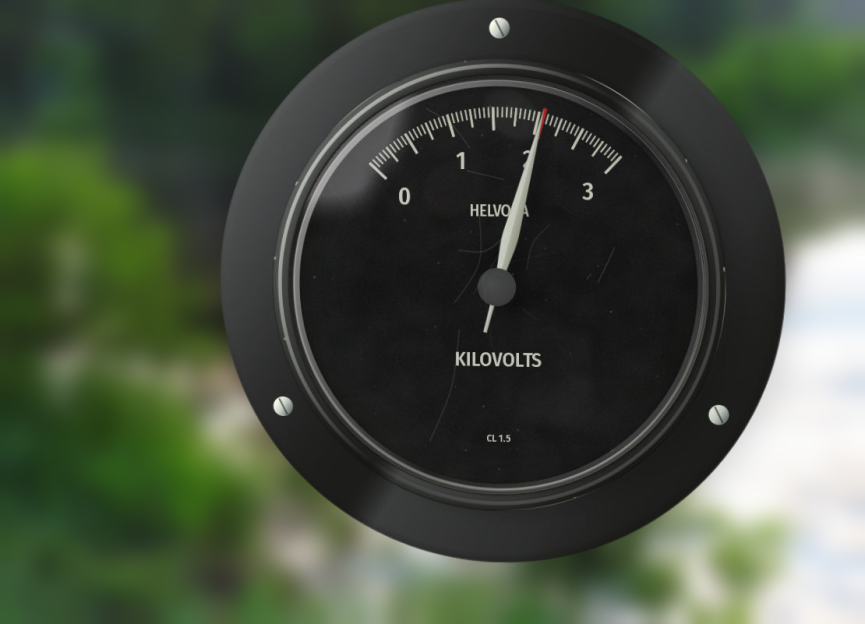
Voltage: 2.05 kV
